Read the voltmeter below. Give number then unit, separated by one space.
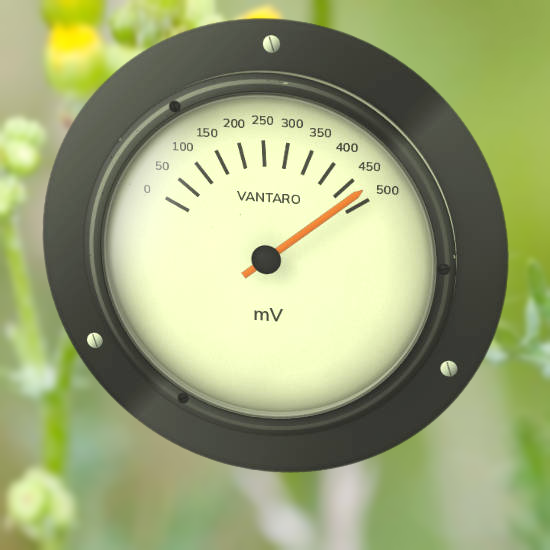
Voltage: 475 mV
